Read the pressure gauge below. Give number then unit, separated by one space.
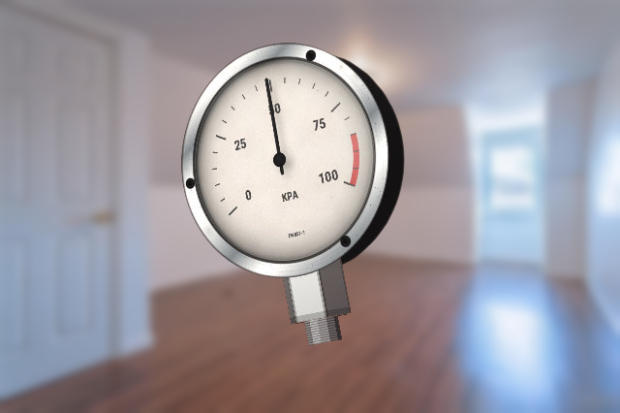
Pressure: 50 kPa
